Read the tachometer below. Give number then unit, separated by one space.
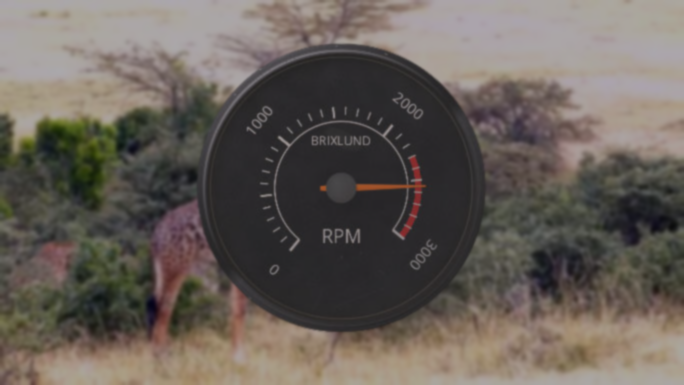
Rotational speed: 2550 rpm
